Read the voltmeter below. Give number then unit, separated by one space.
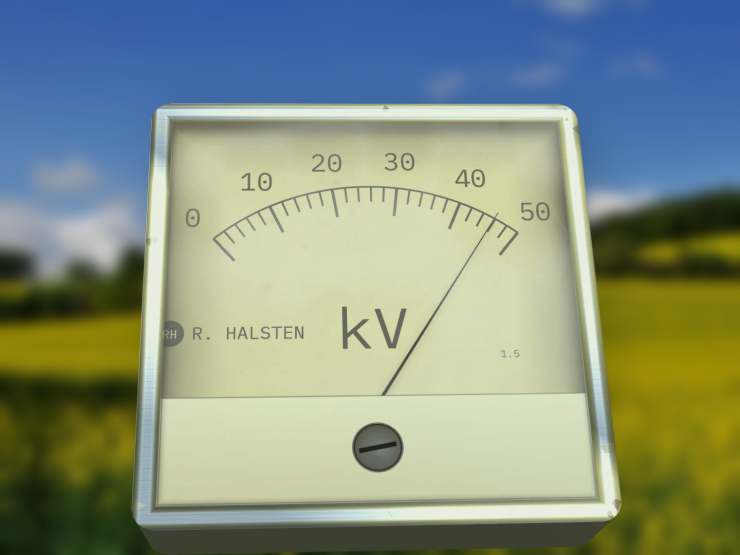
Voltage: 46 kV
